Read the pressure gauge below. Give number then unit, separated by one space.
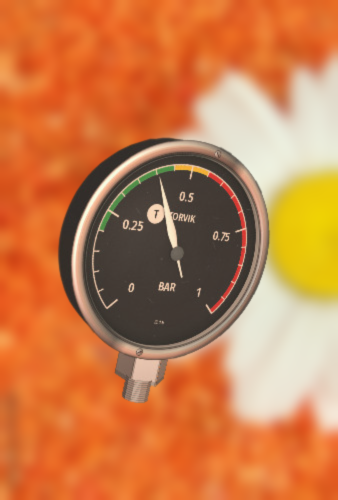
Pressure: 0.4 bar
